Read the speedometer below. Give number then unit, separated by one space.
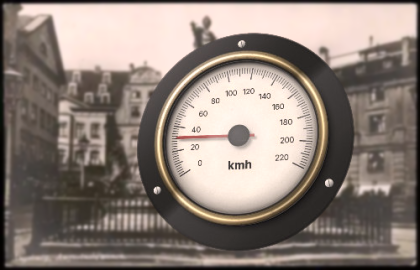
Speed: 30 km/h
